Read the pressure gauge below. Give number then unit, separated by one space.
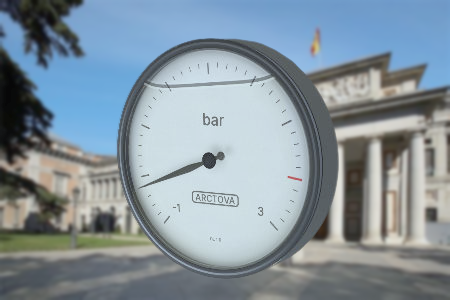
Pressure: -0.6 bar
